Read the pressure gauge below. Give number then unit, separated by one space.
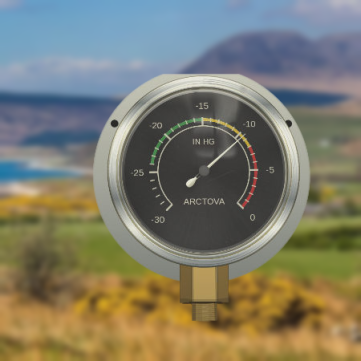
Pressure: -9.5 inHg
